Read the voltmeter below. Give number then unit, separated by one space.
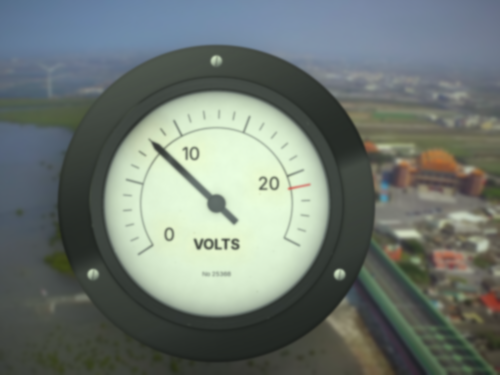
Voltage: 8 V
